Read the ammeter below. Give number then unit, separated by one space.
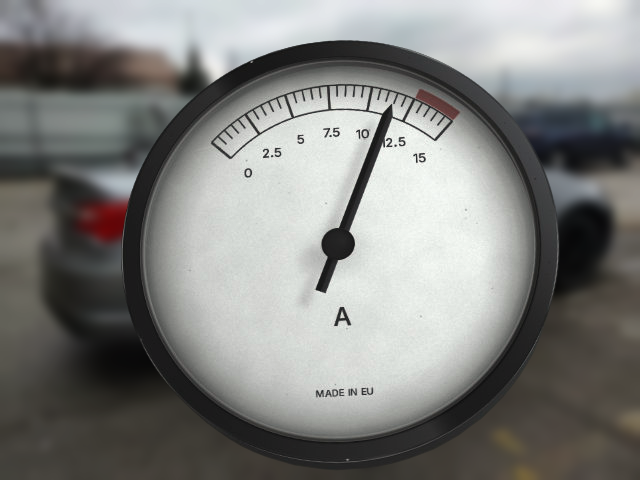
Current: 11.5 A
